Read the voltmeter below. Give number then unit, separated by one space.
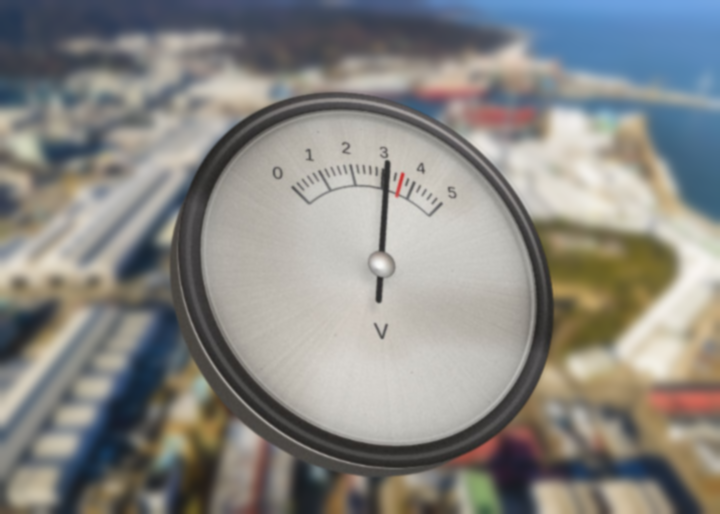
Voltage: 3 V
